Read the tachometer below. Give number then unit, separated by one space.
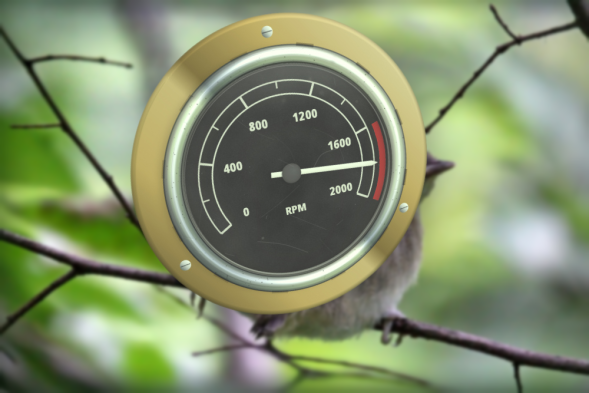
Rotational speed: 1800 rpm
